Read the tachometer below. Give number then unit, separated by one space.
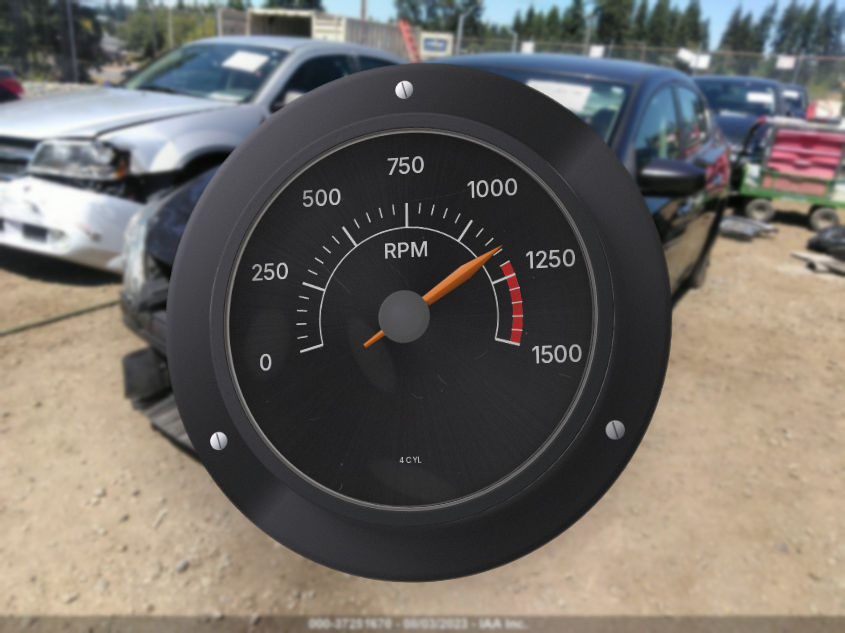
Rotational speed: 1150 rpm
